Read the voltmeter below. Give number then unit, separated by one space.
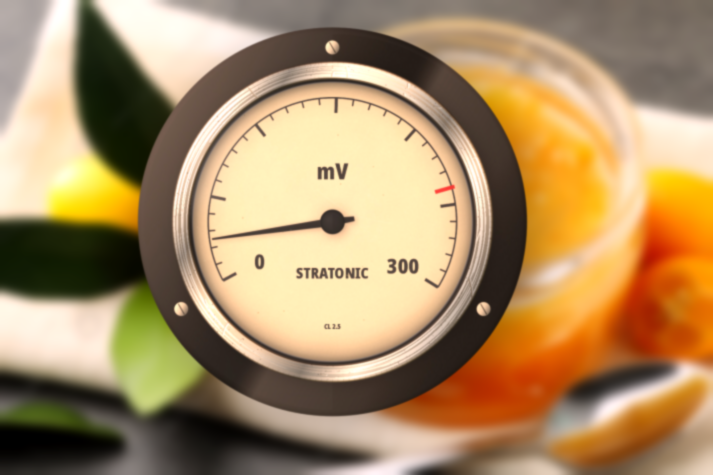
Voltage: 25 mV
